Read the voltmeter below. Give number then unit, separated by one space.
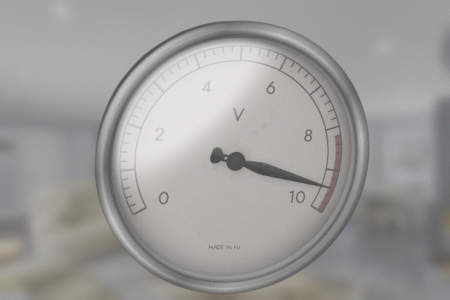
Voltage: 9.4 V
